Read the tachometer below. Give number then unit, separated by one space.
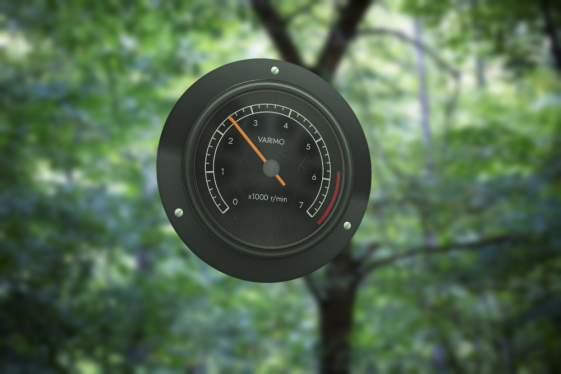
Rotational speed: 2400 rpm
